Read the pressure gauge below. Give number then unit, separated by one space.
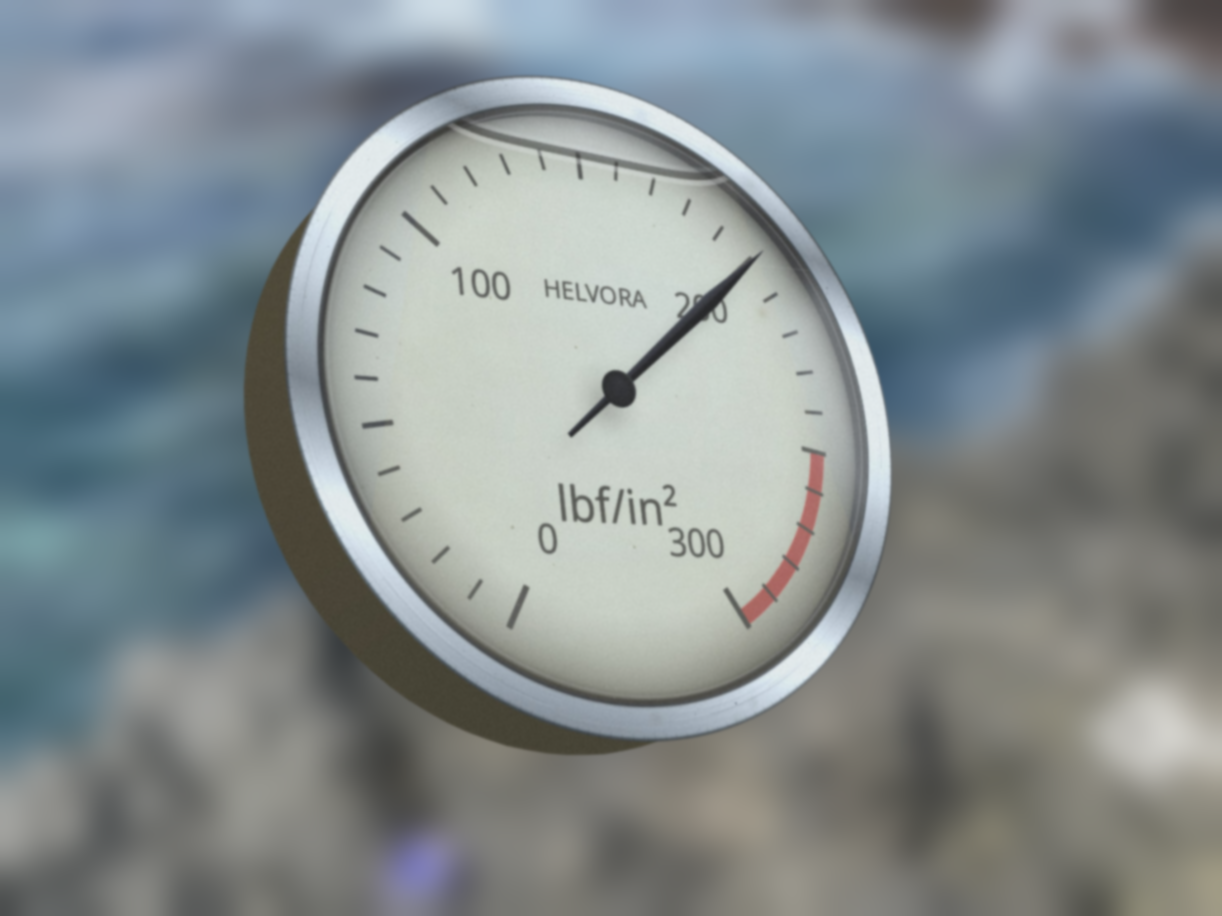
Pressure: 200 psi
